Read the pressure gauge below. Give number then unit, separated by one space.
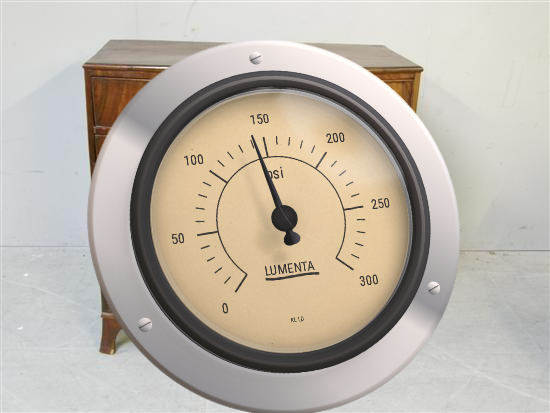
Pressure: 140 psi
